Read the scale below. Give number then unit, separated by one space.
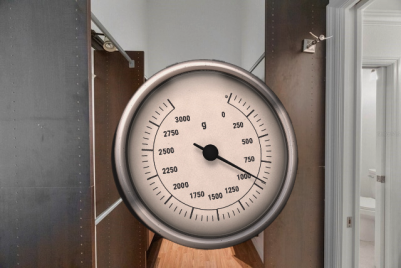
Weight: 950 g
